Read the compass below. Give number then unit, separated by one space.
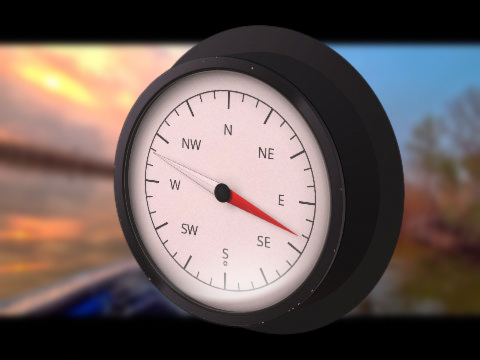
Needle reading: 110 °
